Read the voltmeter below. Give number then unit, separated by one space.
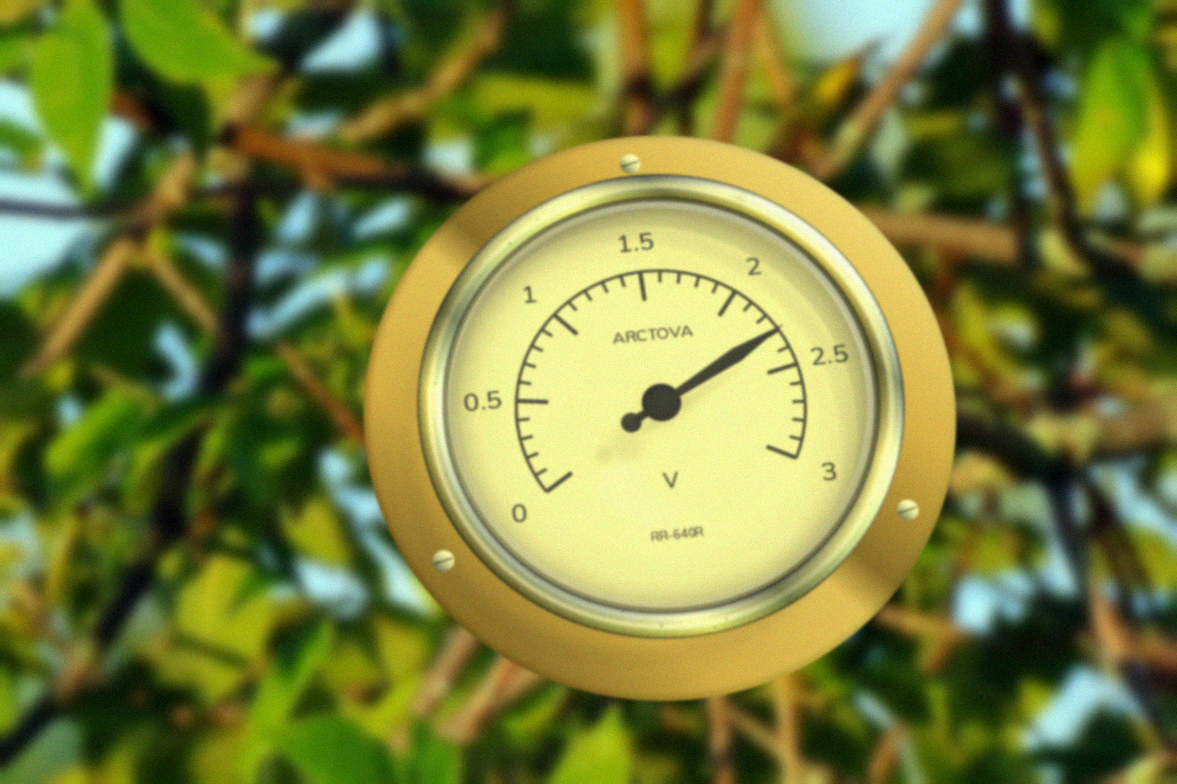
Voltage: 2.3 V
